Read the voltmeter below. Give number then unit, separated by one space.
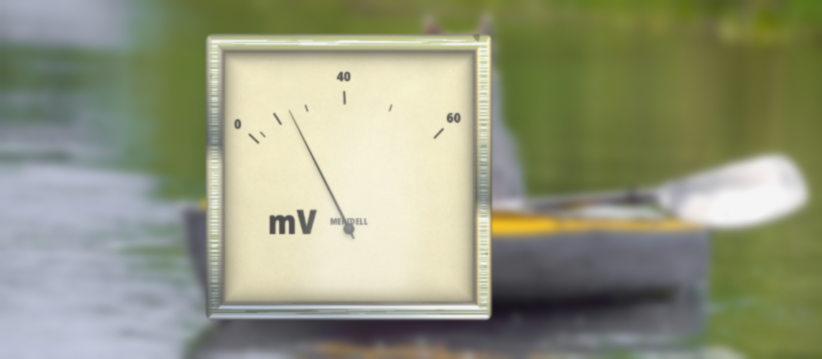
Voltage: 25 mV
